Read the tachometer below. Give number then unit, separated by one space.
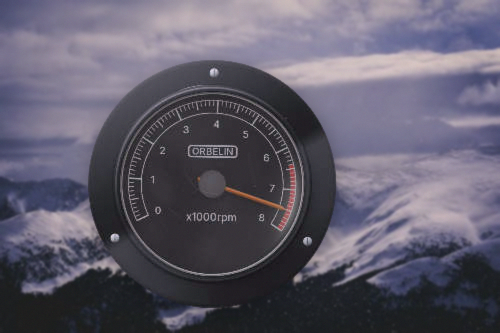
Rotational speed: 7500 rpm
